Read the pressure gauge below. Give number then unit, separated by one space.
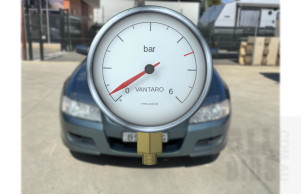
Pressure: 0.25 bar
